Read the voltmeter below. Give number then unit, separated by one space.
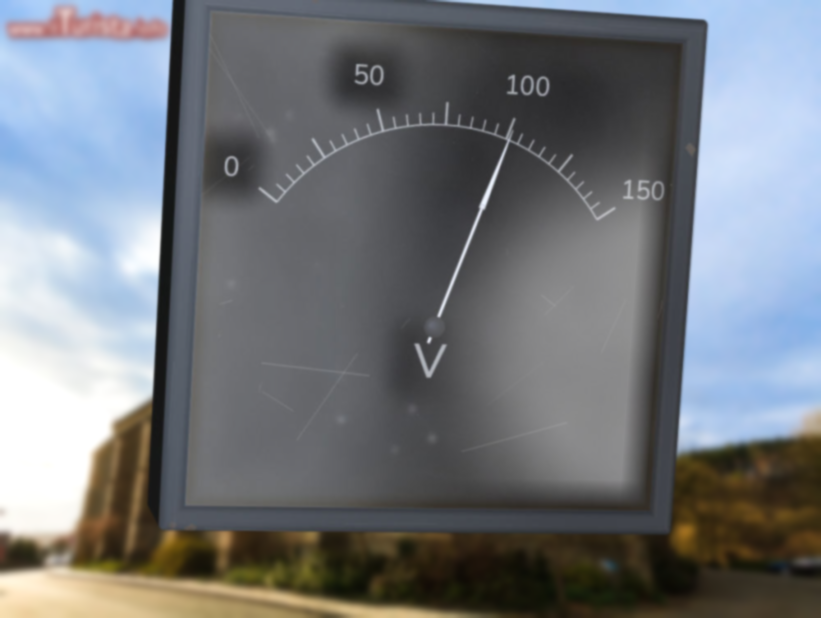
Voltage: 100 V
